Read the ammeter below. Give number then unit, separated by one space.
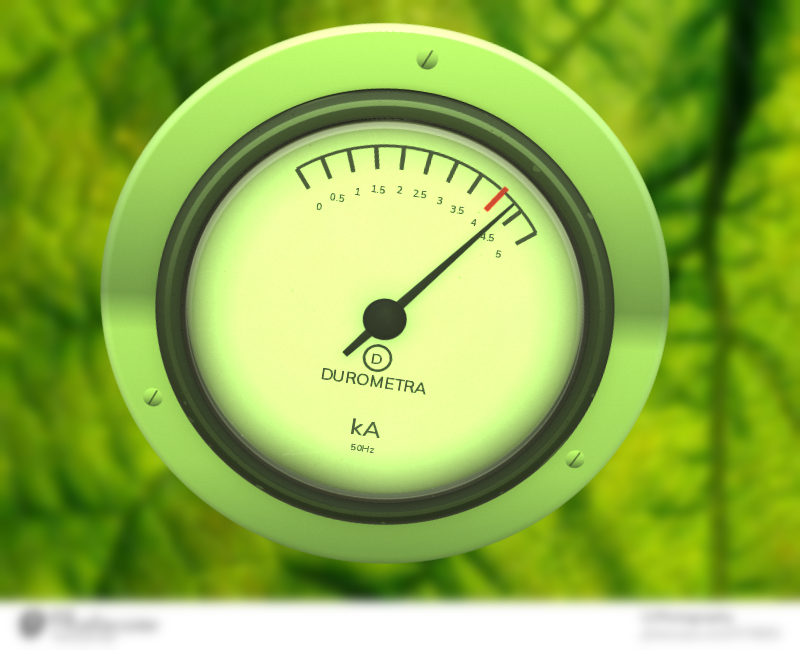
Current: 4.25 kA
